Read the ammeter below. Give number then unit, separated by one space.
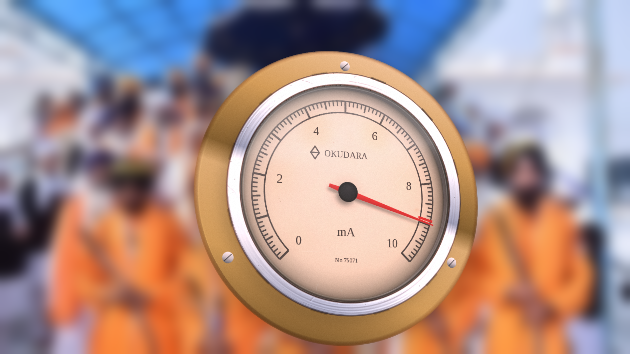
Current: 9 mA
